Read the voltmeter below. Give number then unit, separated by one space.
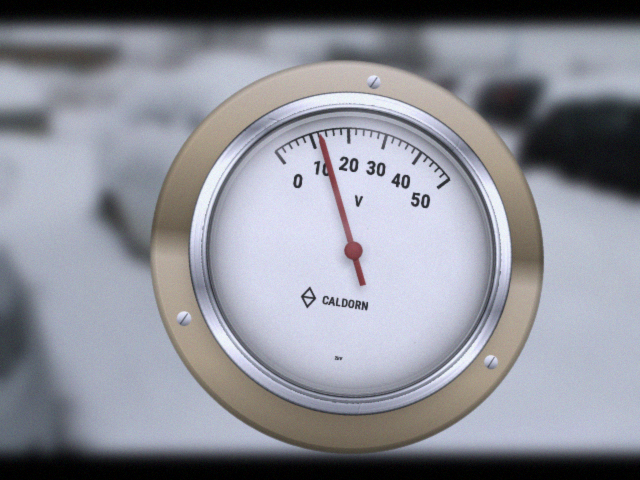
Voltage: 12 V
